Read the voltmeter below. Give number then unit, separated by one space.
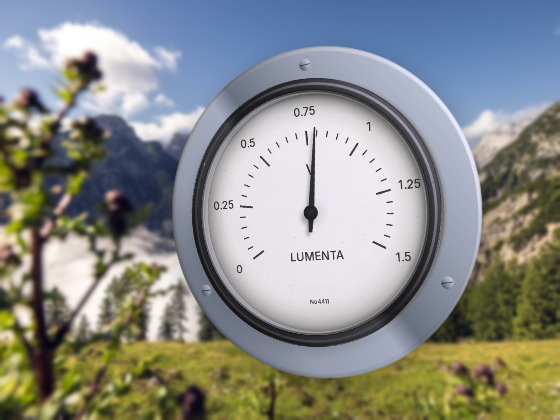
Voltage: 0.8 V
